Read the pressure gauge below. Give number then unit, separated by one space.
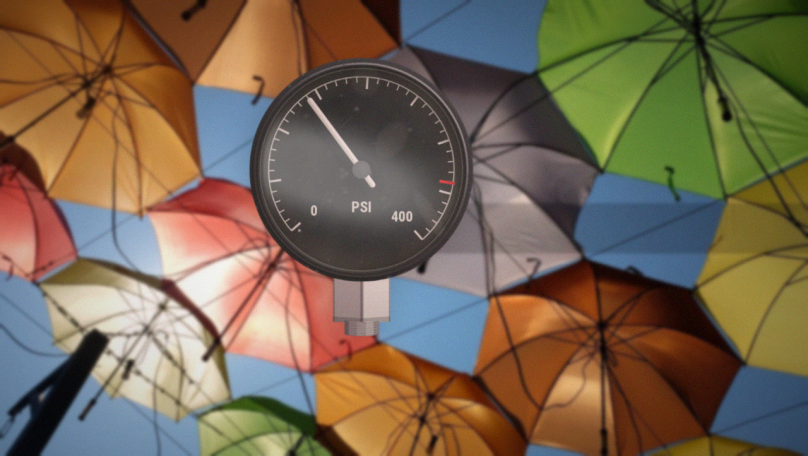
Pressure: 140 psi
